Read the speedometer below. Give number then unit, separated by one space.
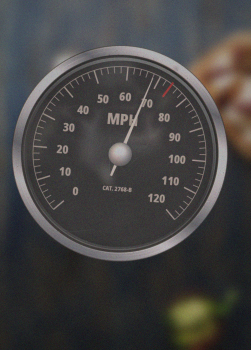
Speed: 68 mph
